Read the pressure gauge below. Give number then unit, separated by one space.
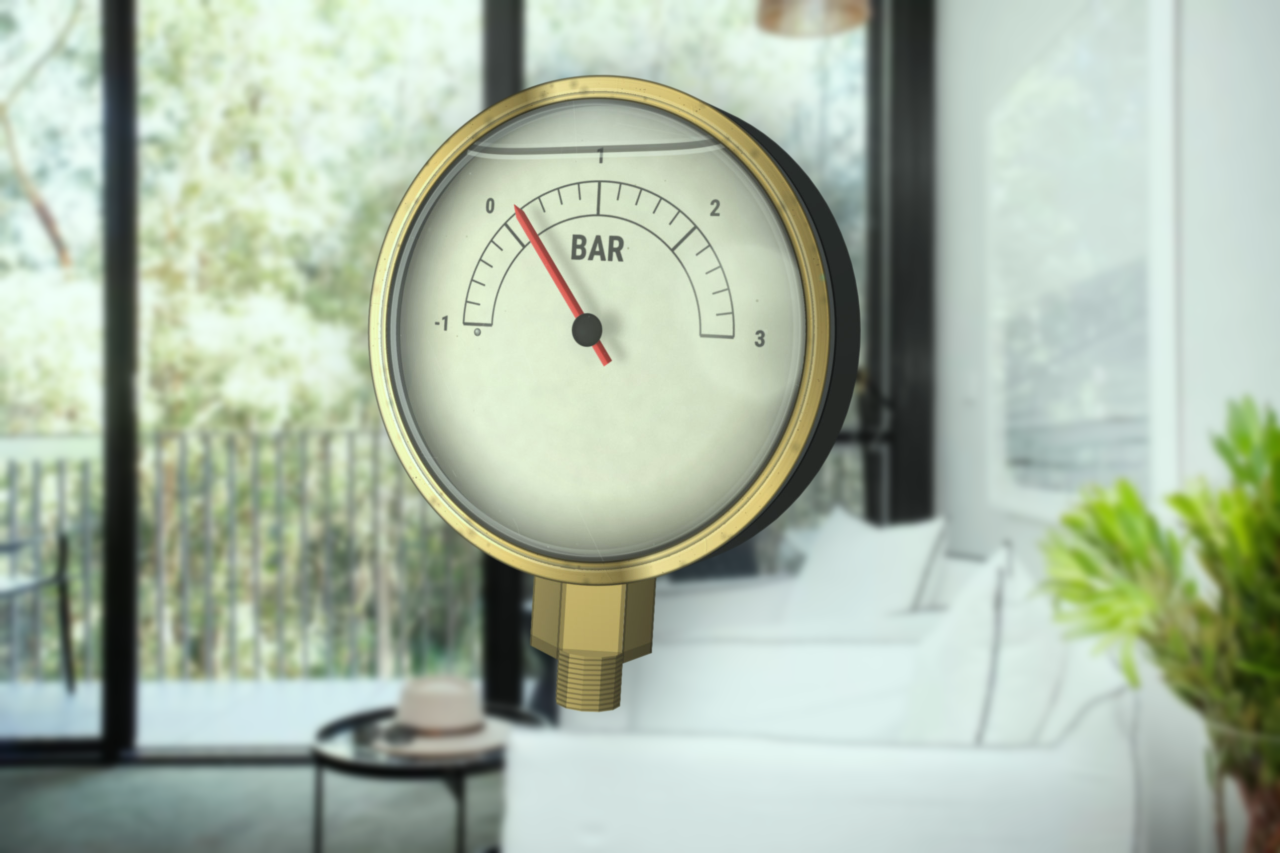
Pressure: 0.2 bar
